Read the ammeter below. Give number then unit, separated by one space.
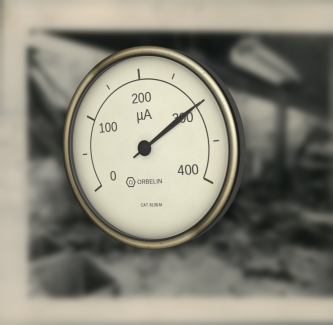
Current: 300 µA
